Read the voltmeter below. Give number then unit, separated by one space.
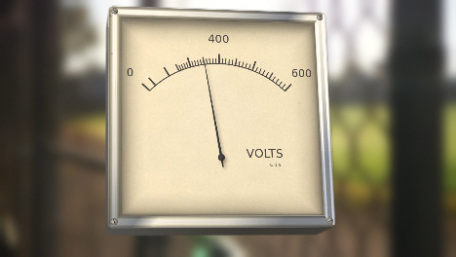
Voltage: 350 V
